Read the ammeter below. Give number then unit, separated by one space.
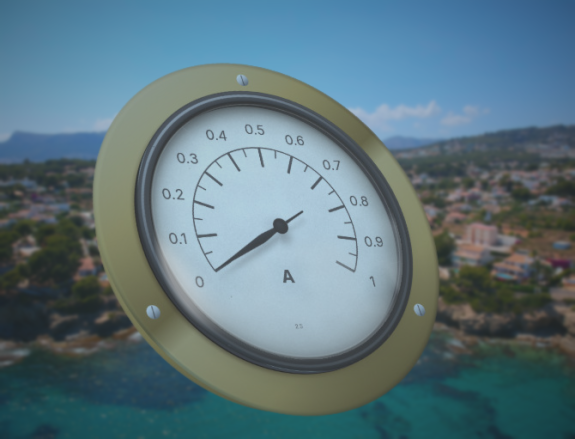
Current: 0 A
